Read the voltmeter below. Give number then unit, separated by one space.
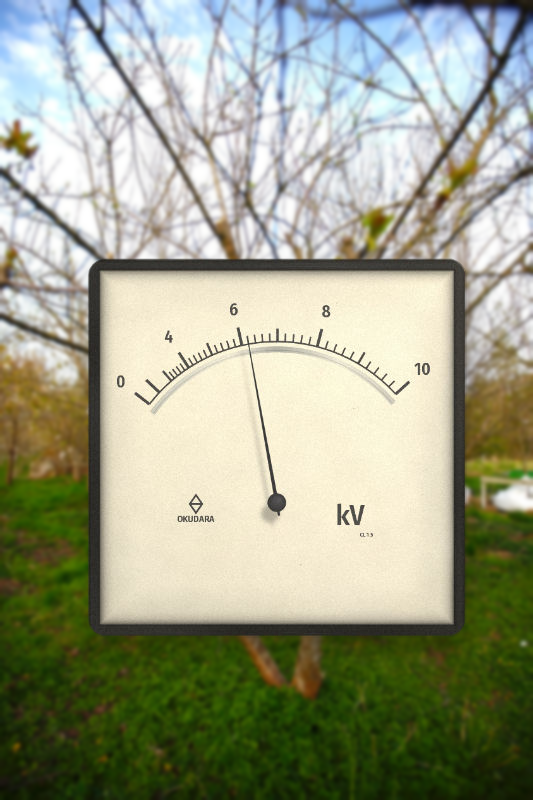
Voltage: 6.2 kV
